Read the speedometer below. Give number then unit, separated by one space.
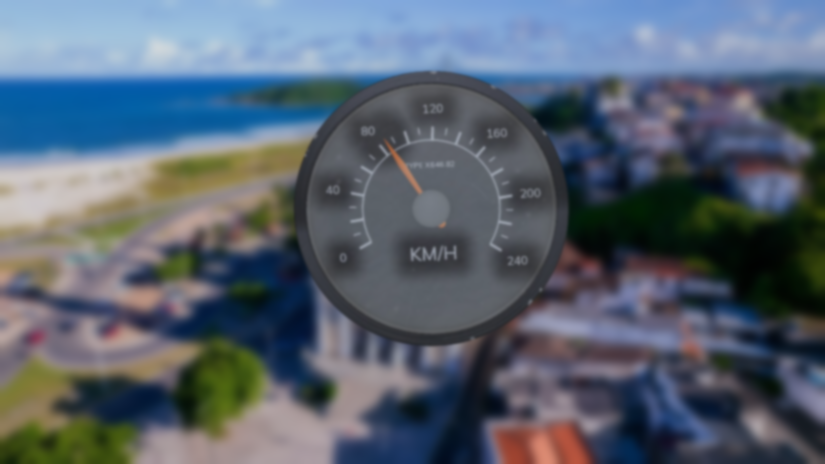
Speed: 85 km/h
